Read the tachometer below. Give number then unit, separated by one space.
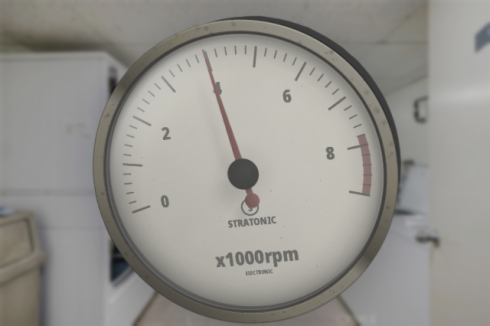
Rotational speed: 4000 rpm
